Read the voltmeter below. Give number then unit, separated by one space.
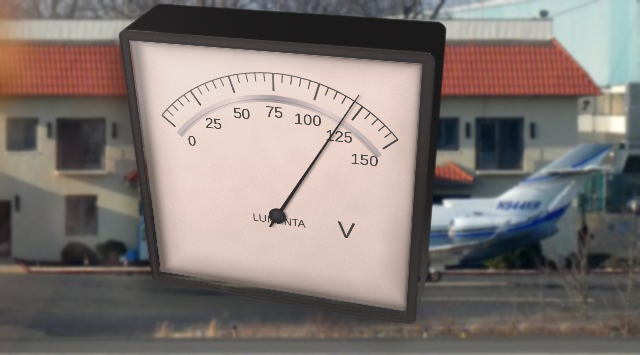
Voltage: 120 V
